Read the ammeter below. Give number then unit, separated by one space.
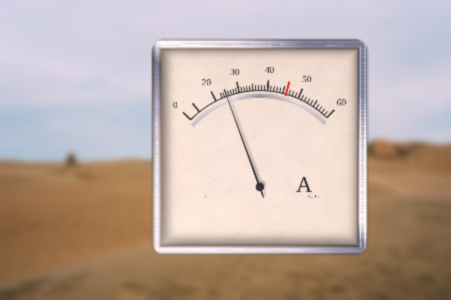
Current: 25 A
